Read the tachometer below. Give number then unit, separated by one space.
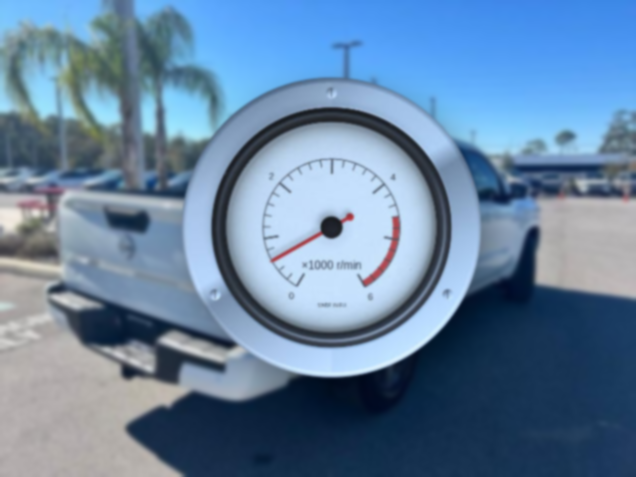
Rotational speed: 600 rpm
